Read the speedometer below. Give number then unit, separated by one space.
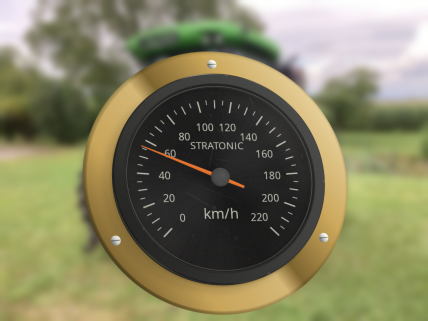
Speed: 55 km/h
